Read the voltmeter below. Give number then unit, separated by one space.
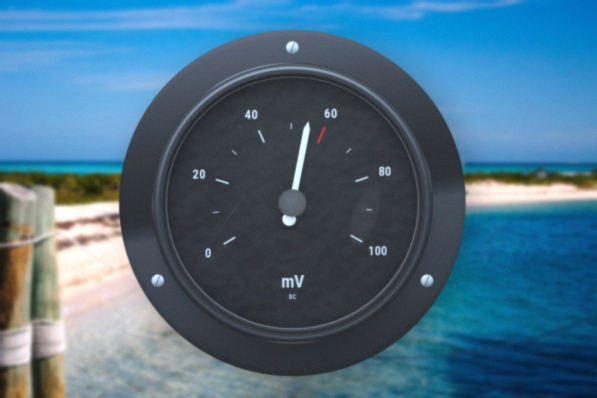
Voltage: 55 mV
